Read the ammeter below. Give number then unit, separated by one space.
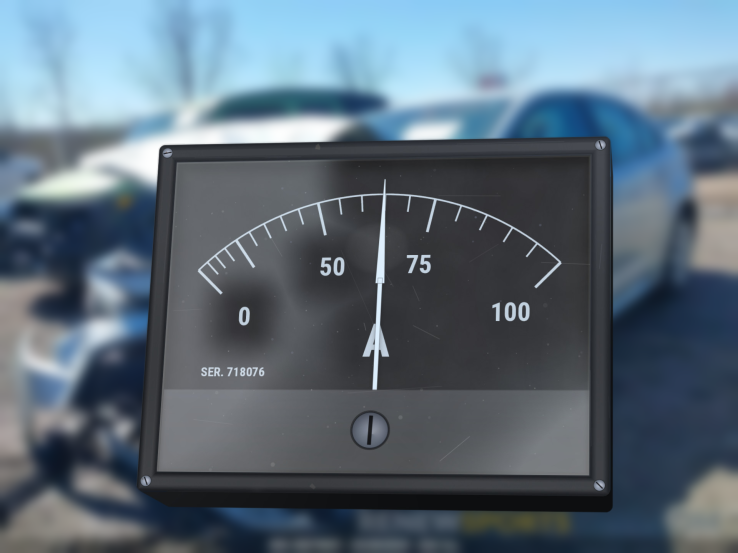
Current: 65 A
